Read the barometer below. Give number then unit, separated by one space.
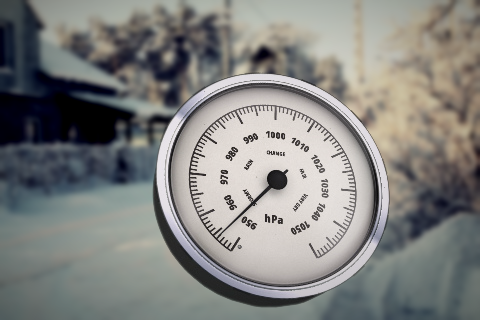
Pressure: 954 hPa
